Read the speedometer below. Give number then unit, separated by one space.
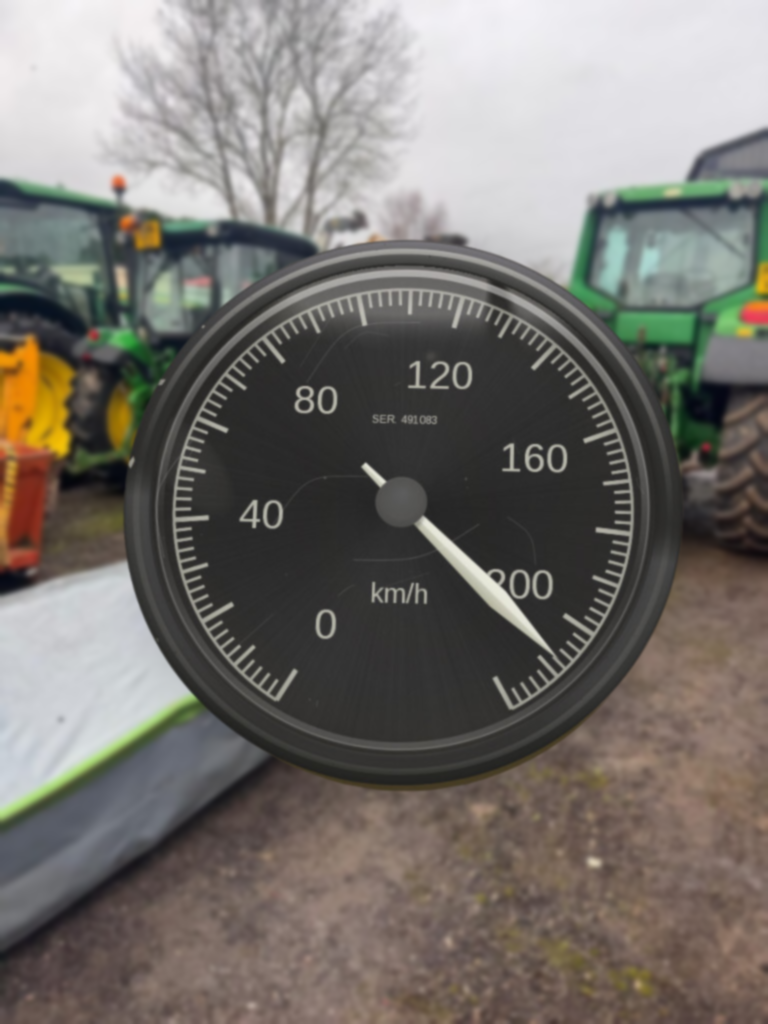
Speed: 208 km/h
